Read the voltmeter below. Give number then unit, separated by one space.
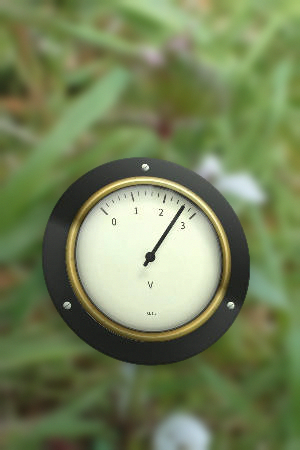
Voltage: 2.6 V
